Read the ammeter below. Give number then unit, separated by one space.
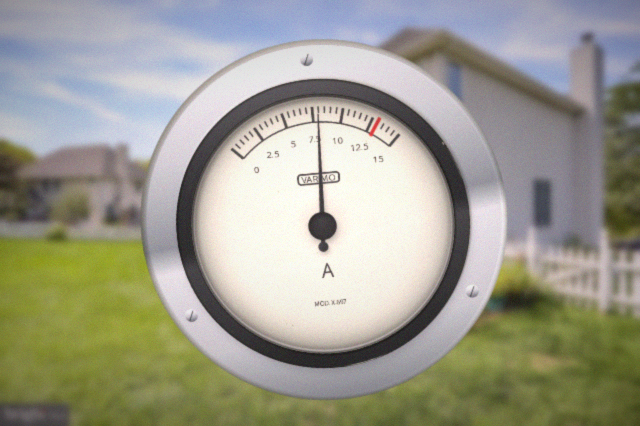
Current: 8 A
